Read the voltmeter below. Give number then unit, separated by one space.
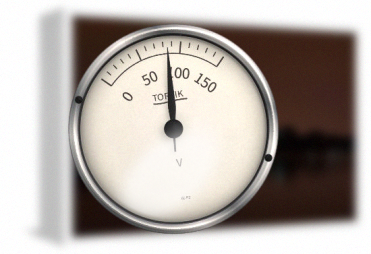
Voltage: 85 V
